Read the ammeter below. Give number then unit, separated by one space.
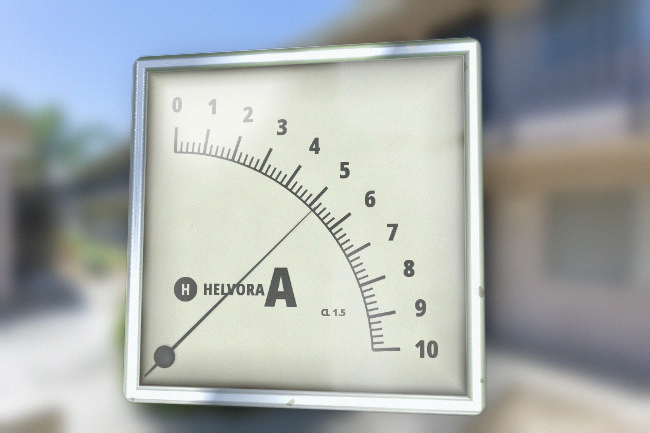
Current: 5.2 A
